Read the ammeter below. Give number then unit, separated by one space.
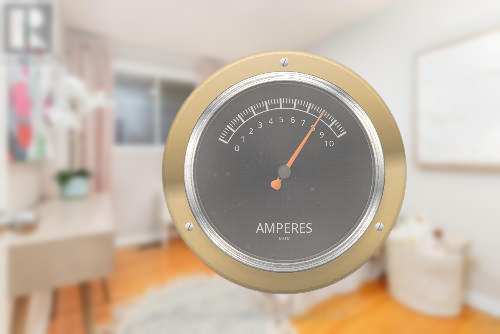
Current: 8 A
